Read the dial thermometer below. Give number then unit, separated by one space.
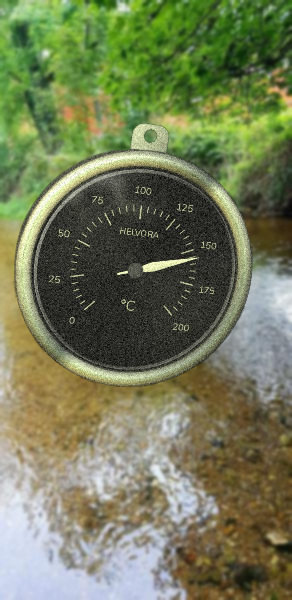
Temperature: 155 °C
